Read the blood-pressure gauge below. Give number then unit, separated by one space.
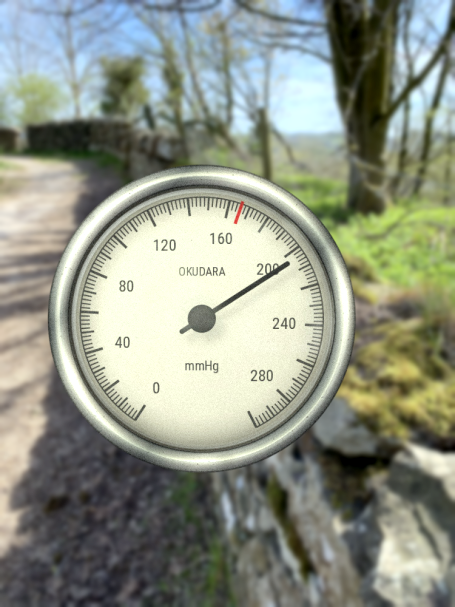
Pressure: 204 mmHg
